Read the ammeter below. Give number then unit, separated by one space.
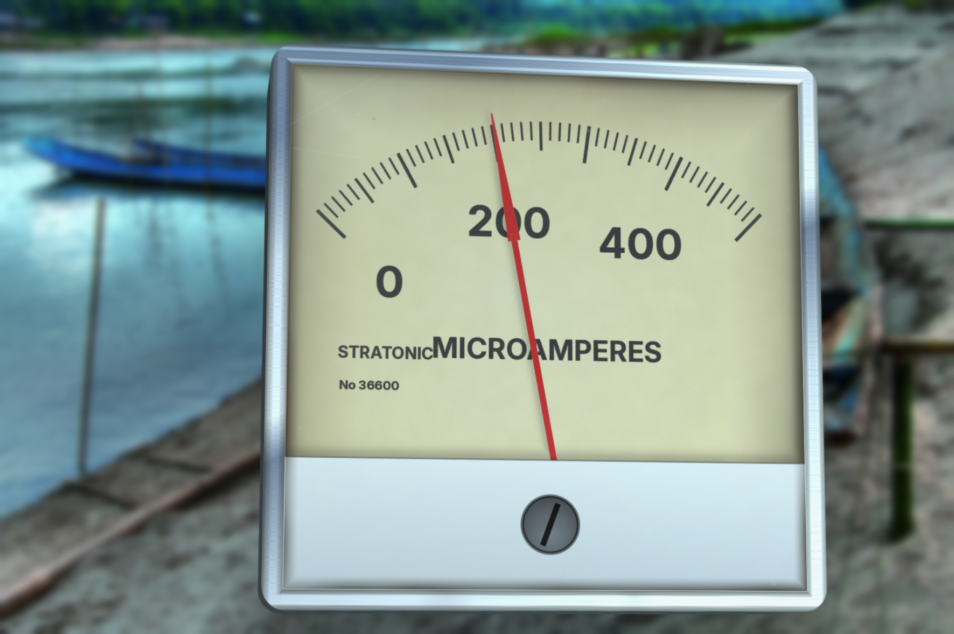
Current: 200 µA
